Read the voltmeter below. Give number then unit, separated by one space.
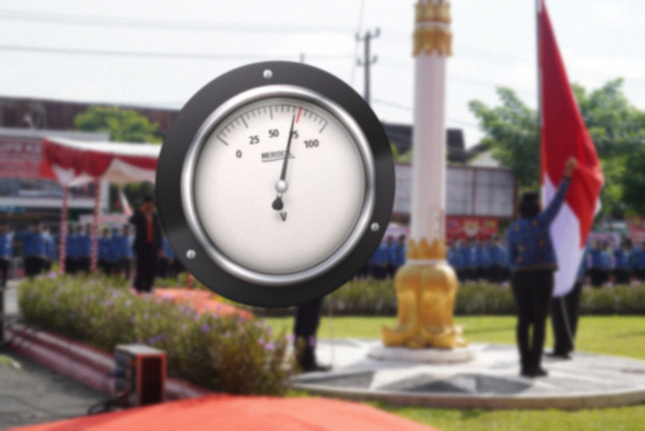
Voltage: 70 V
